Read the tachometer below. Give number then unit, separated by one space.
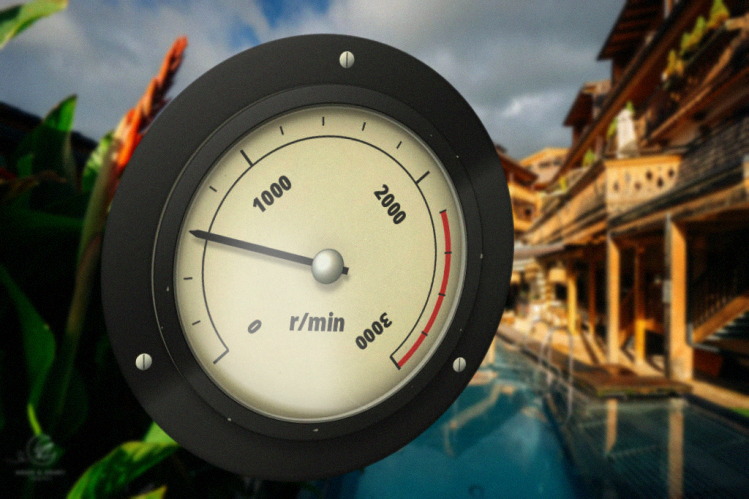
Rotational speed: 600 rpm
